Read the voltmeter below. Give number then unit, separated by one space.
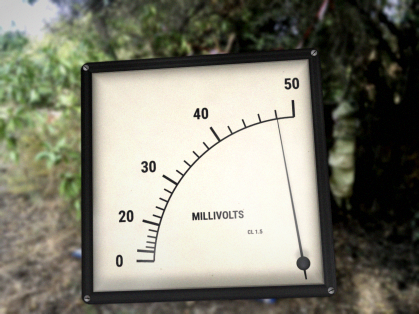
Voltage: 48 mV
